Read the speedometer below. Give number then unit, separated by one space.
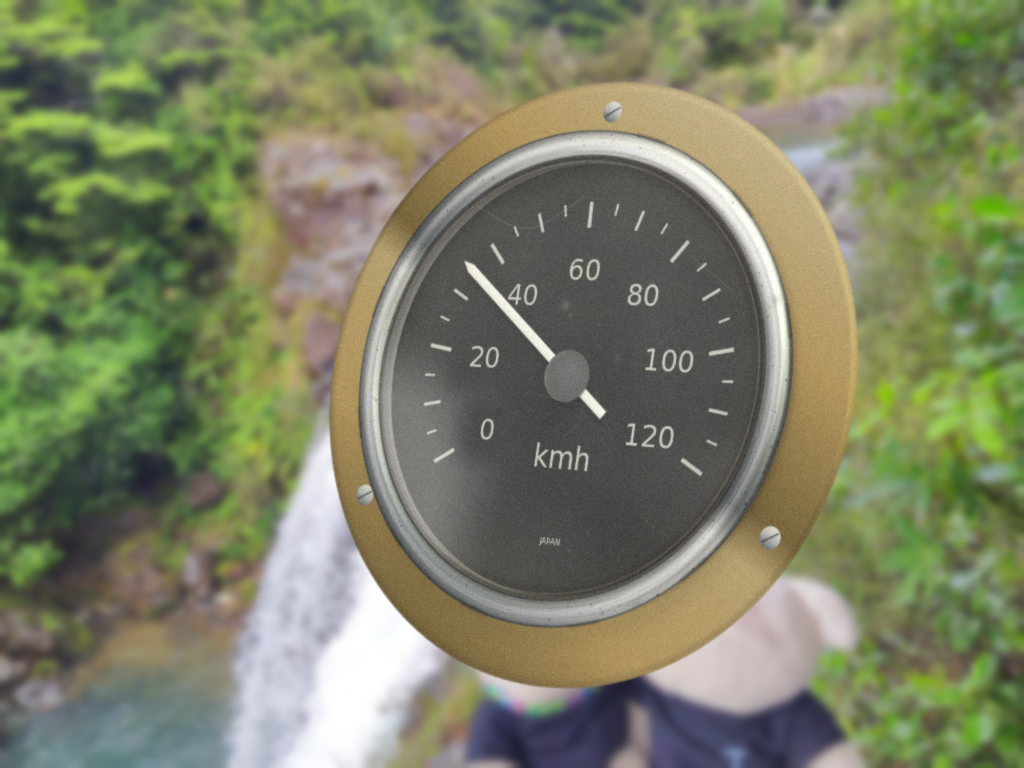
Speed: 35 km/h
